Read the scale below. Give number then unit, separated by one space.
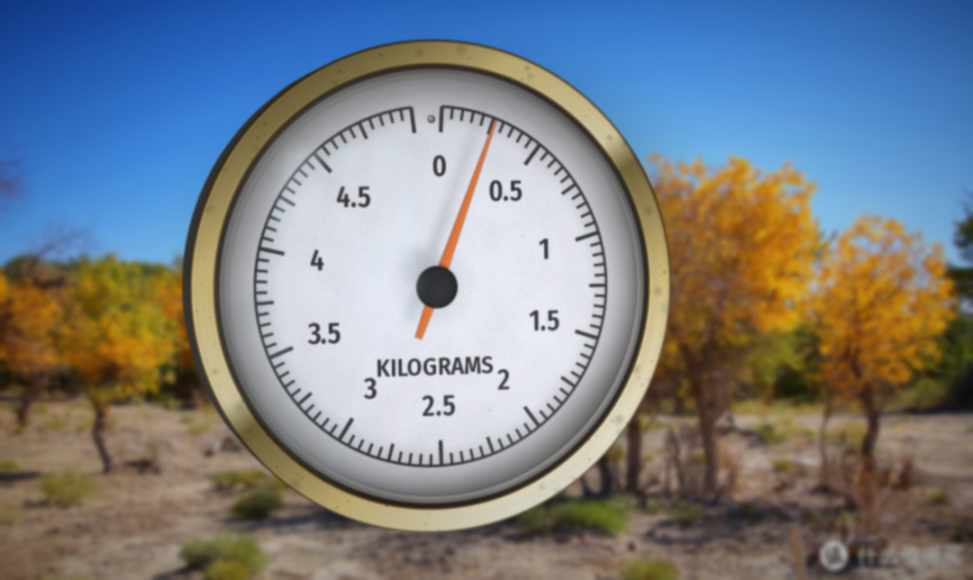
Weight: 0.25 kg
